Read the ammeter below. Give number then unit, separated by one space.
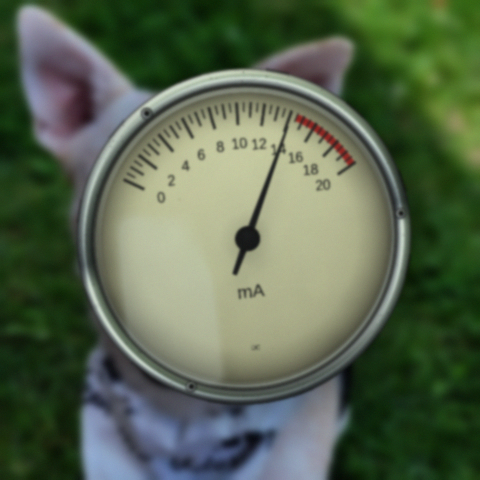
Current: 14 mA
